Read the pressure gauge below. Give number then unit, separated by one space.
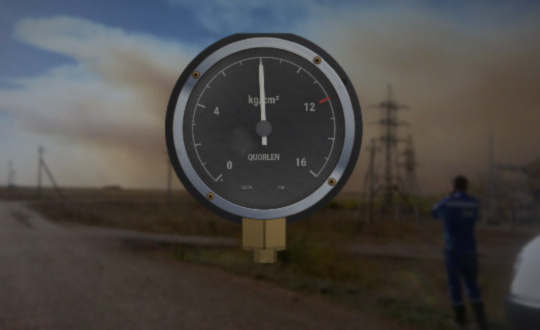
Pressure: 8 kg/cm²
